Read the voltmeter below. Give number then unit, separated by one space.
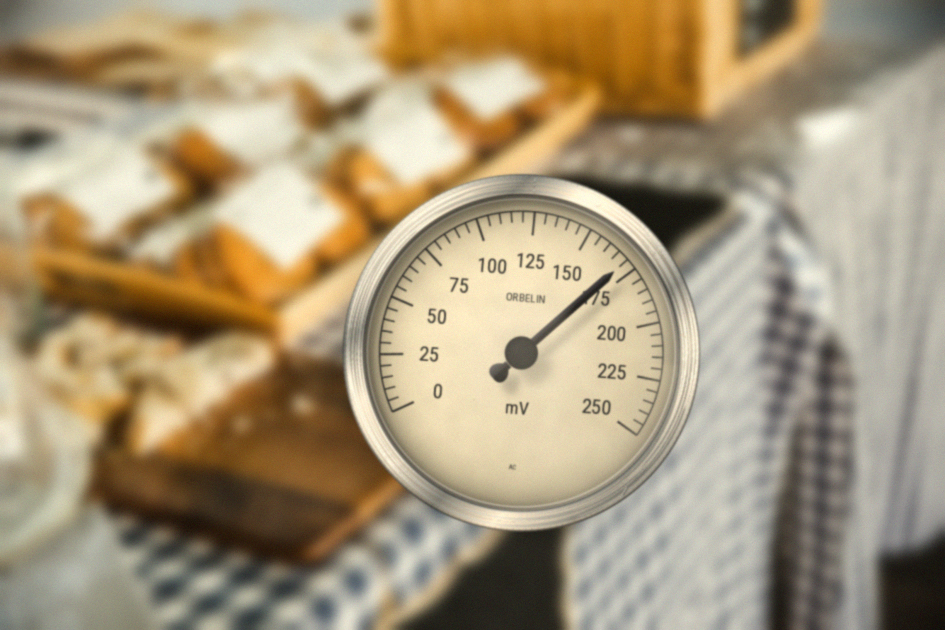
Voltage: 170 mV
